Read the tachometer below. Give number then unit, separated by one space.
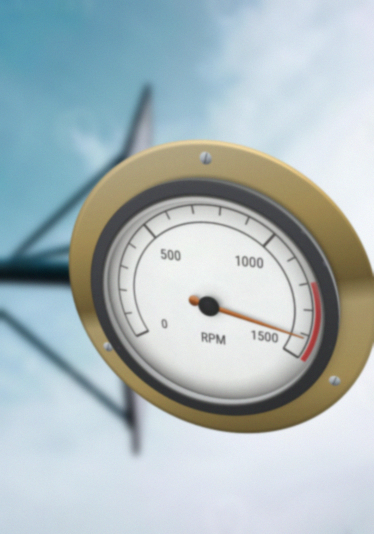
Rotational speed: 1400 rpm
